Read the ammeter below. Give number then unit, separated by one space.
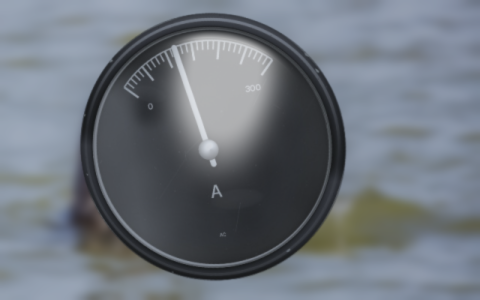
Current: 120 A
